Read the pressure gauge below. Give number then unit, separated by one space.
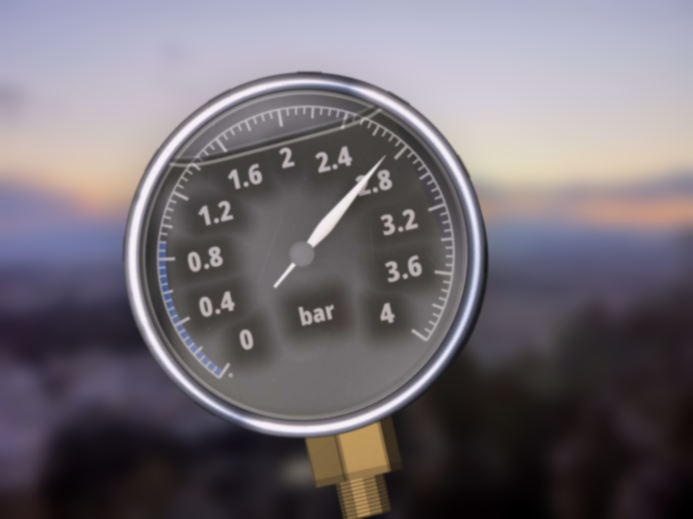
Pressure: 2.75 bar
